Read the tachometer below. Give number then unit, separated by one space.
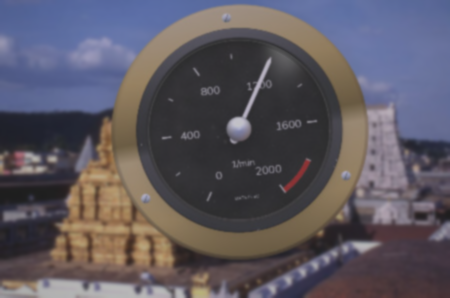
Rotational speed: 1200 rpm
